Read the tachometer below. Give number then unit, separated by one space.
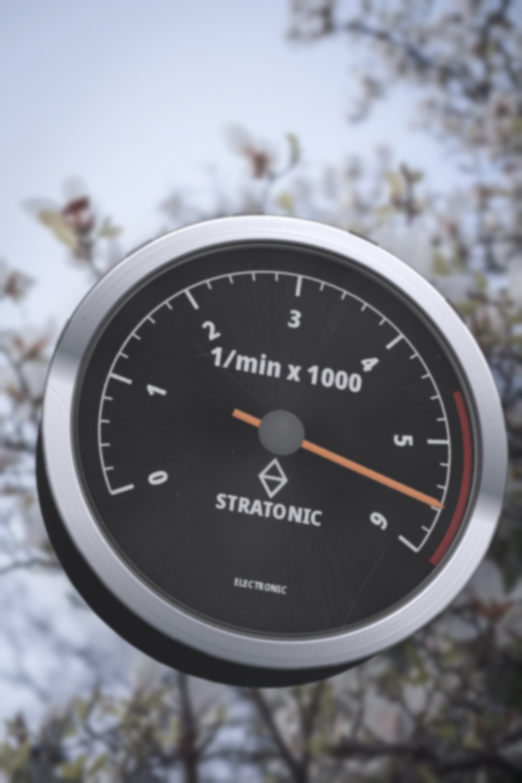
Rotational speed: 5600 rpm
